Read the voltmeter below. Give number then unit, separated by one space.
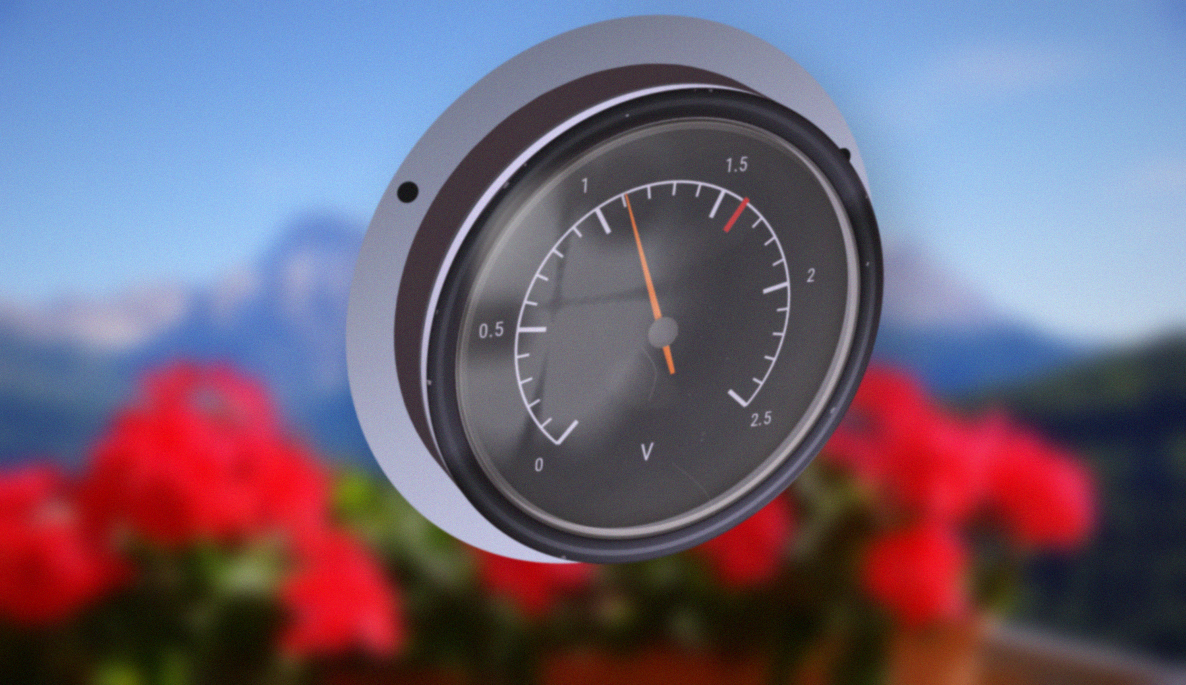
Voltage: 1.1 V
